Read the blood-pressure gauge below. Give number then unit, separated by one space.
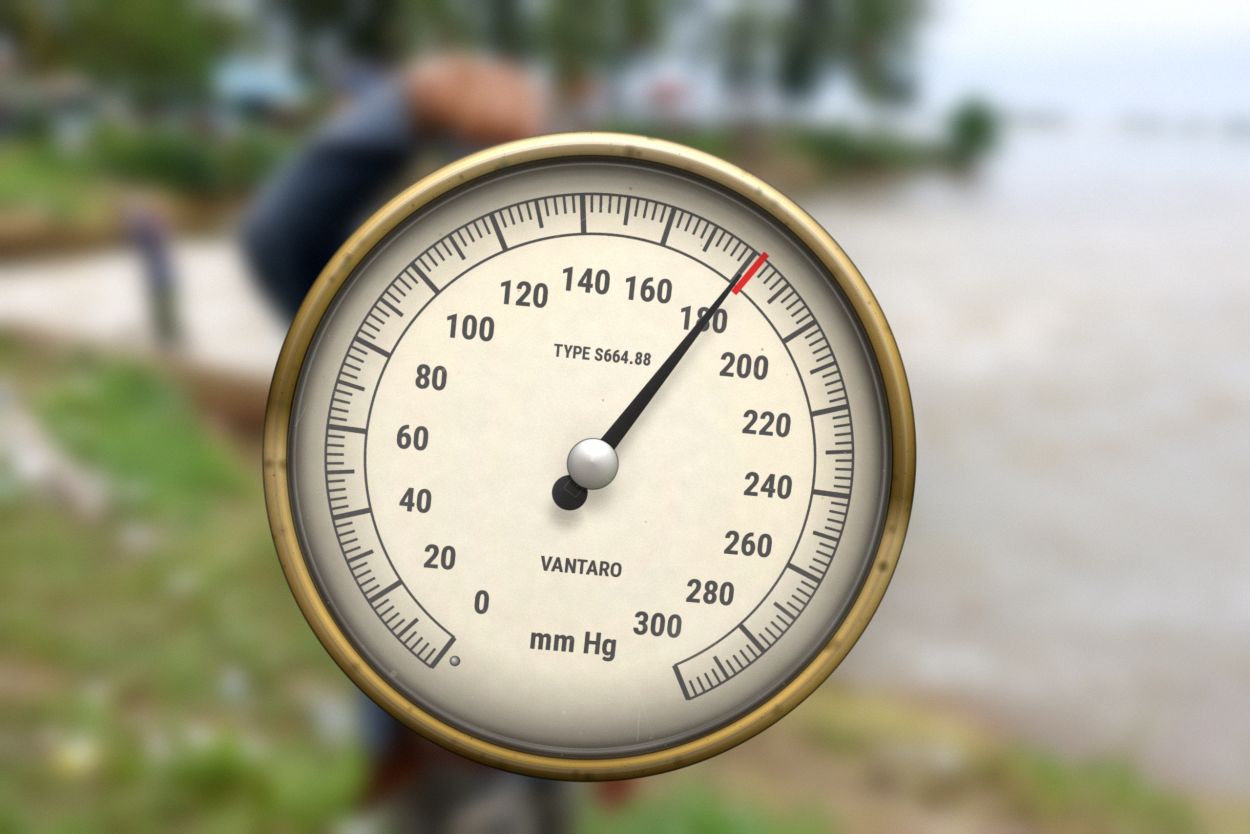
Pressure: 180 mmHg
